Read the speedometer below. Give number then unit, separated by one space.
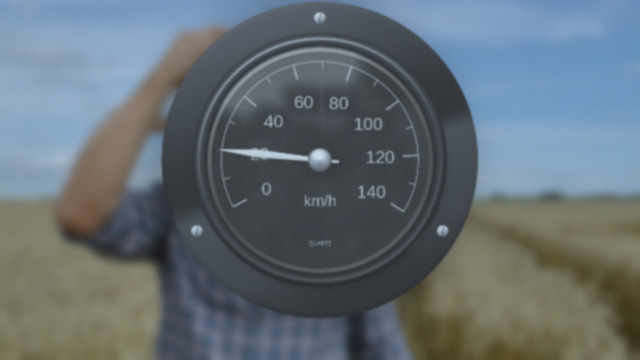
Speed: 20 km/h
